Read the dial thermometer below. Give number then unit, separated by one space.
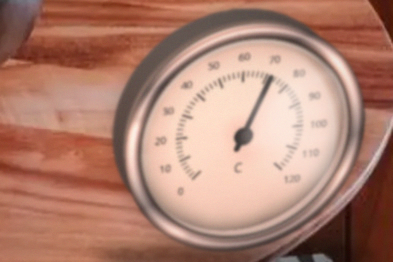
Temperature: 70 °C
